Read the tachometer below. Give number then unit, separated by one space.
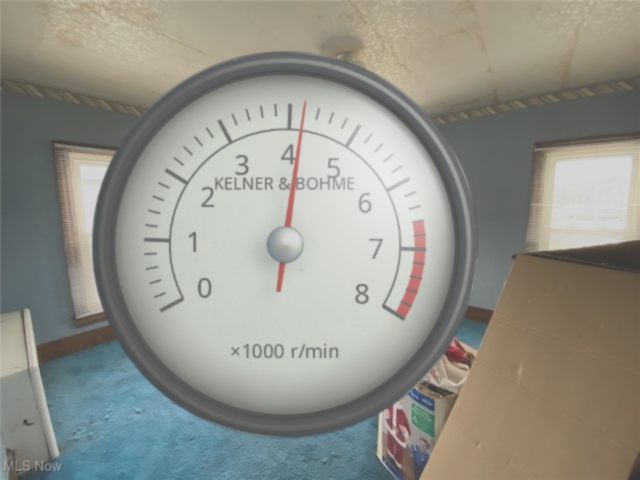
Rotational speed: 4200 rpm
